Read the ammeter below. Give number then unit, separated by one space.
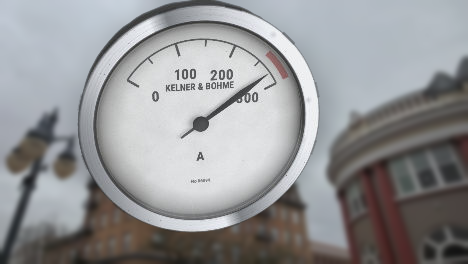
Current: 275 A
